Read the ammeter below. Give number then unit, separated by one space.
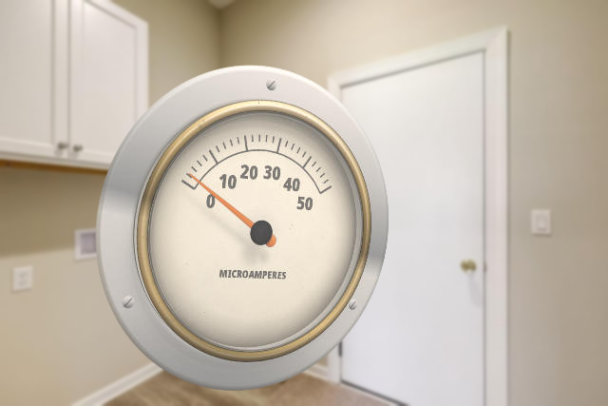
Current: 2 µA
